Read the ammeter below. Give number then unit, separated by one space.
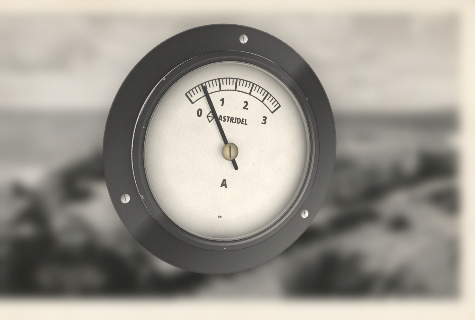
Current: 0.5 A
